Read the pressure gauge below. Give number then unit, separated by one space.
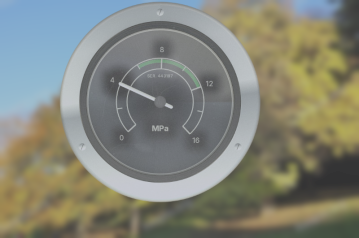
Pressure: 4 MPa
